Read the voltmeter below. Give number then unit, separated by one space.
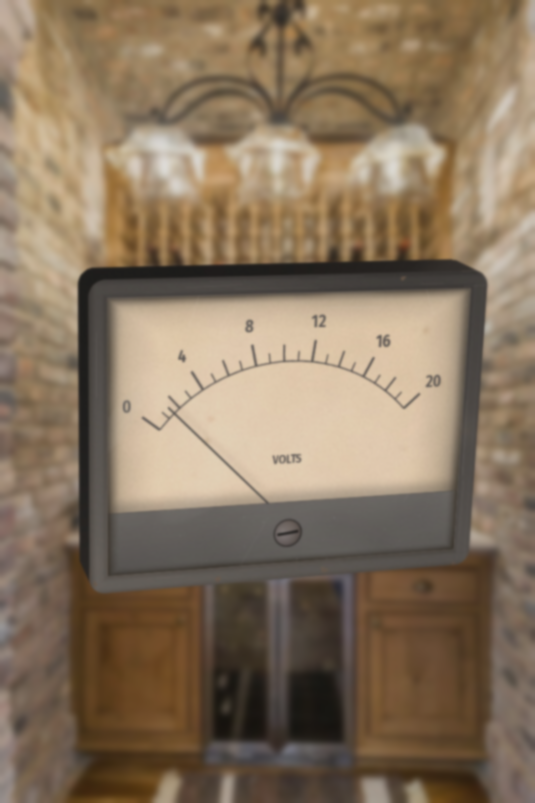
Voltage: 1.5 V
